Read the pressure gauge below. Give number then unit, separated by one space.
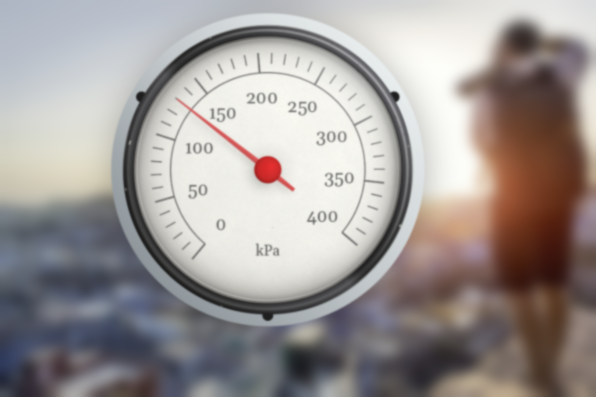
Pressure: 130 kPa
